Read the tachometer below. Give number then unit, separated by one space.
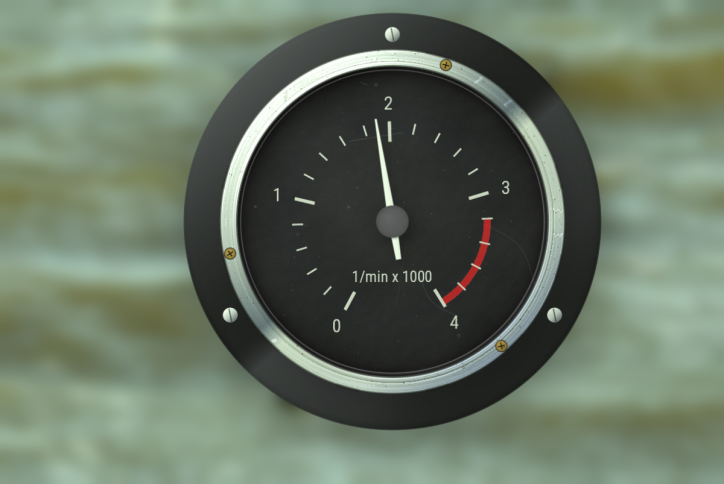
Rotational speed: 1900 rpm
